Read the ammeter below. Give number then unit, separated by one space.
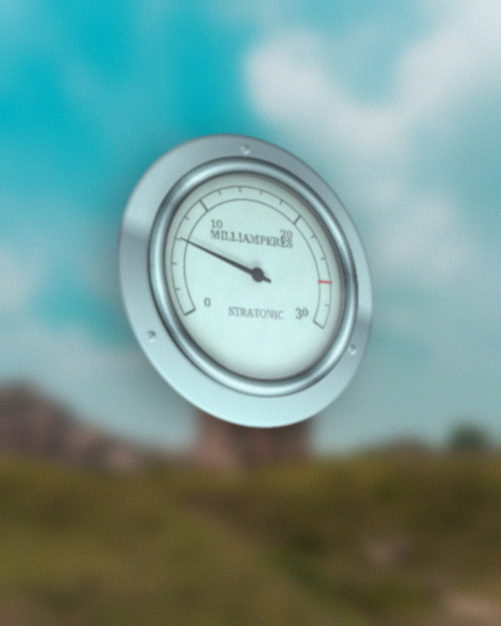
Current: 6 mA
